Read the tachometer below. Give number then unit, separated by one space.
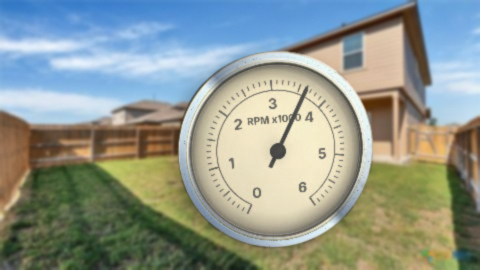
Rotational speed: 3600 rpm
